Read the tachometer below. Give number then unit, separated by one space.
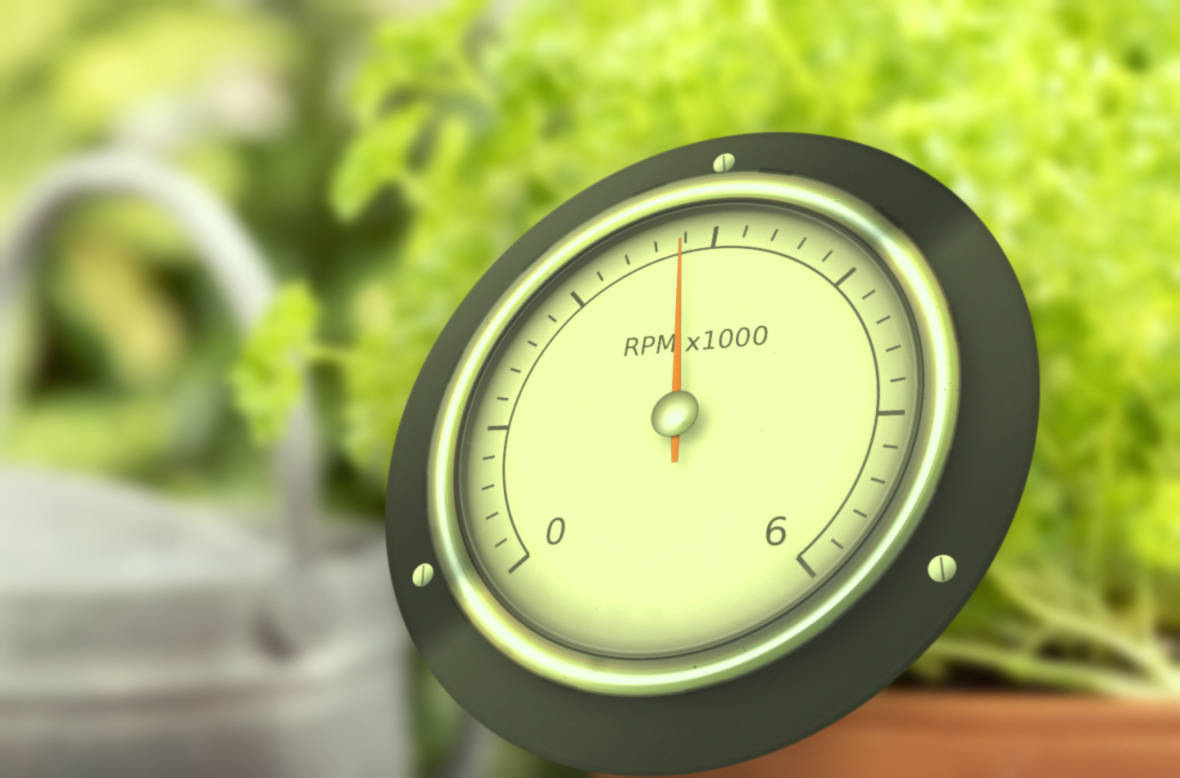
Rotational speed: 2800 rpm
